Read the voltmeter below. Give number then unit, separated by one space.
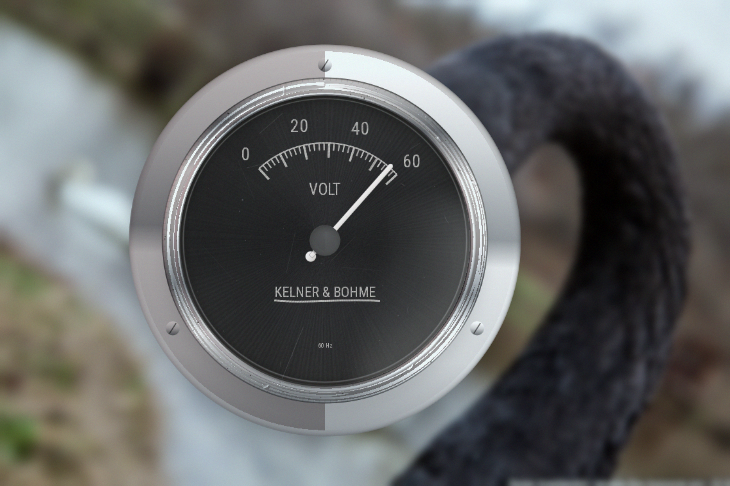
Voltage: 56 V
